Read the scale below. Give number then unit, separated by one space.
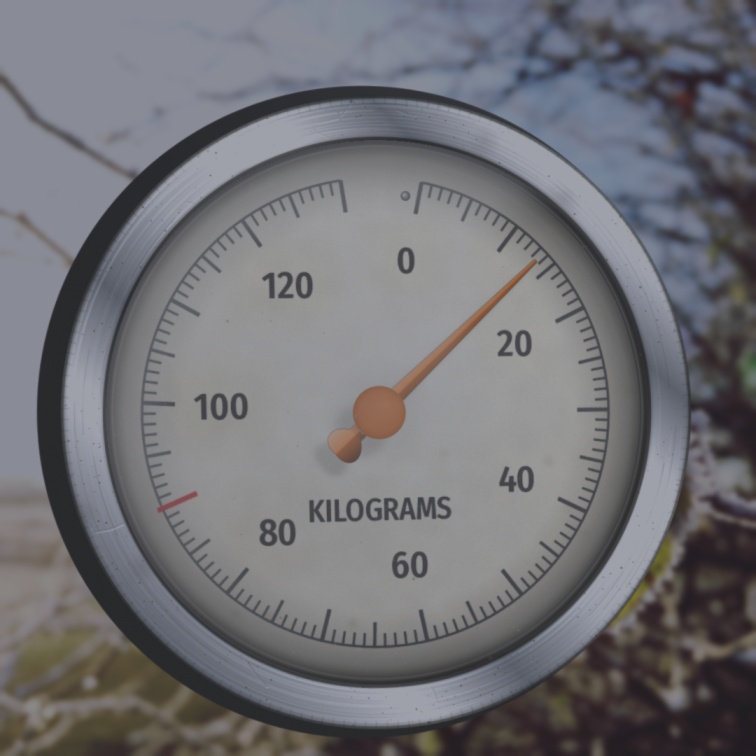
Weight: 13.5 kg
